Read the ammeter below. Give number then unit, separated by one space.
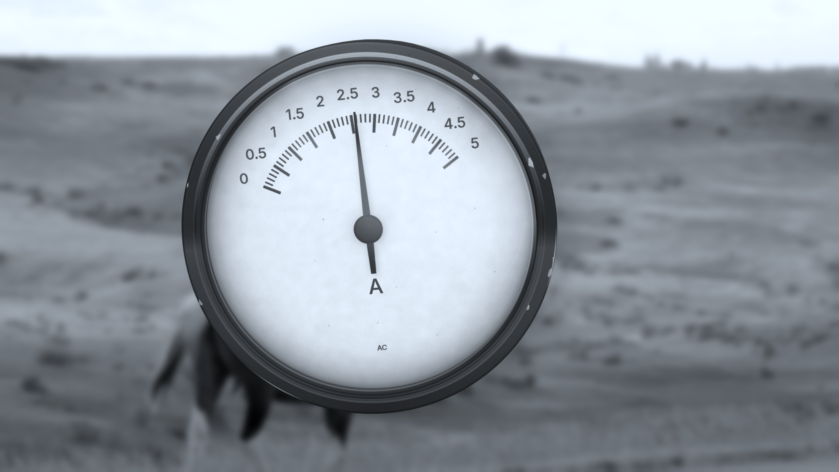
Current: 2.6 A
